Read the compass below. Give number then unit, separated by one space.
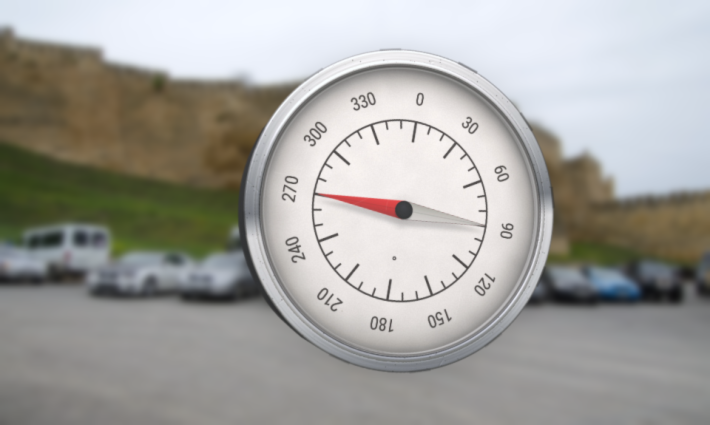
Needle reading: 270 °
